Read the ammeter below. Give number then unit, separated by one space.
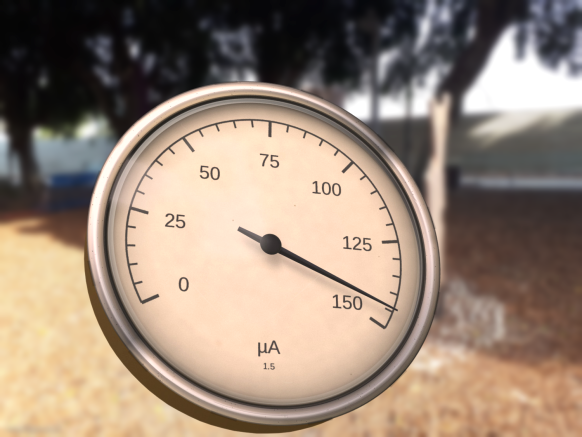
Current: 145 µA
